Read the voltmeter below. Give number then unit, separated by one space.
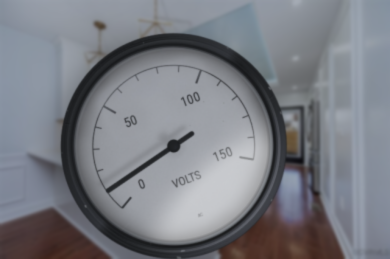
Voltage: 10 V
